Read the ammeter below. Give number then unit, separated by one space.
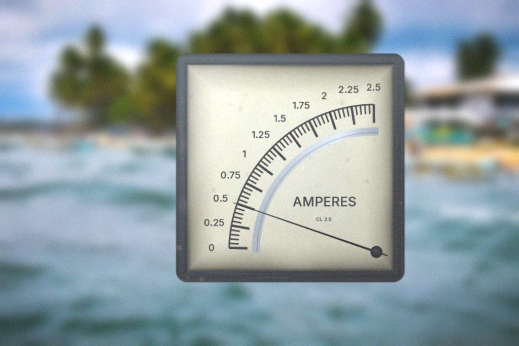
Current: 0.5 A
